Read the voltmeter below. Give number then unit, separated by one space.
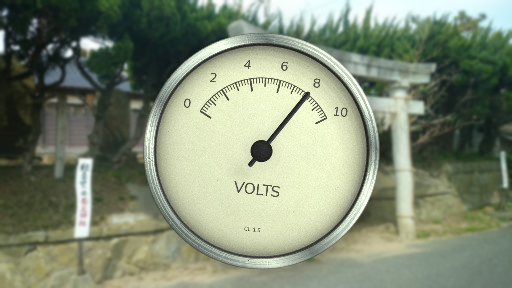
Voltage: 8 V
